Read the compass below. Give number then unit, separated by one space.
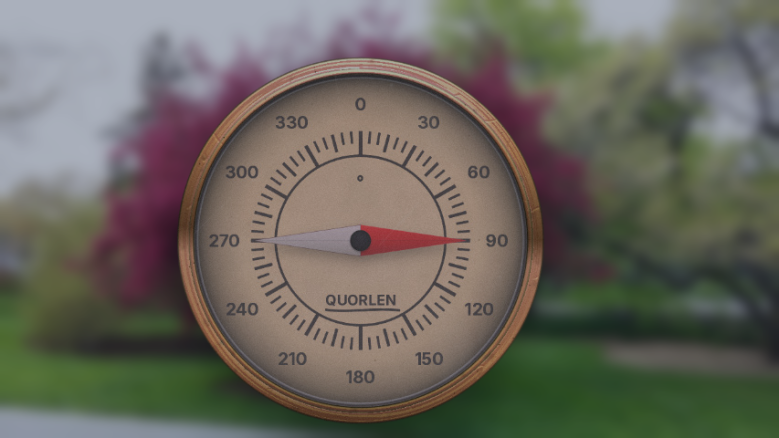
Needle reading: 90 °
